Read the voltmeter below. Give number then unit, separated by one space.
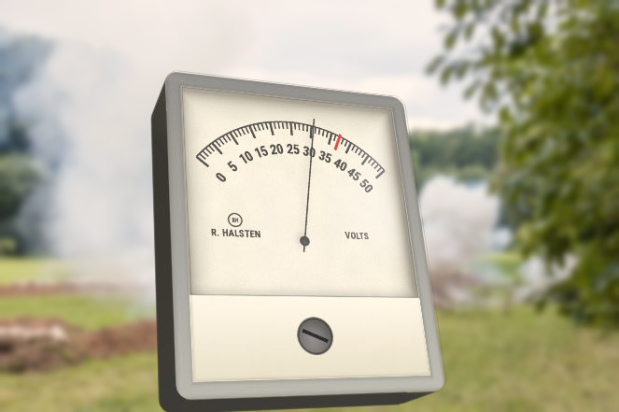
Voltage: 30 V
